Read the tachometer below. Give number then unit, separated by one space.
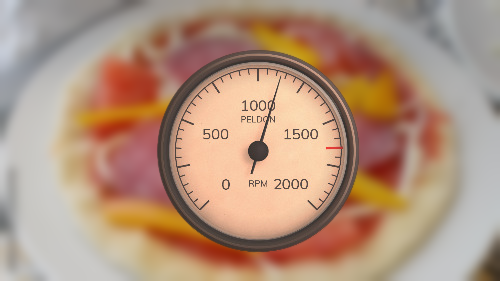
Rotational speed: 1125 rpm
